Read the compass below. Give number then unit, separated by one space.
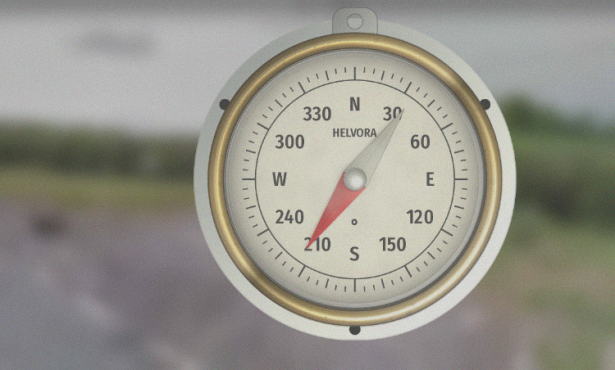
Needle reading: 215 °
